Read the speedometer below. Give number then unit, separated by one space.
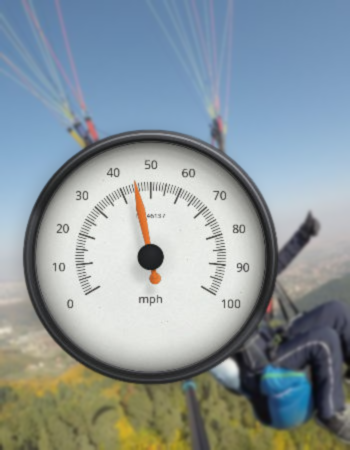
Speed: 45 mph
